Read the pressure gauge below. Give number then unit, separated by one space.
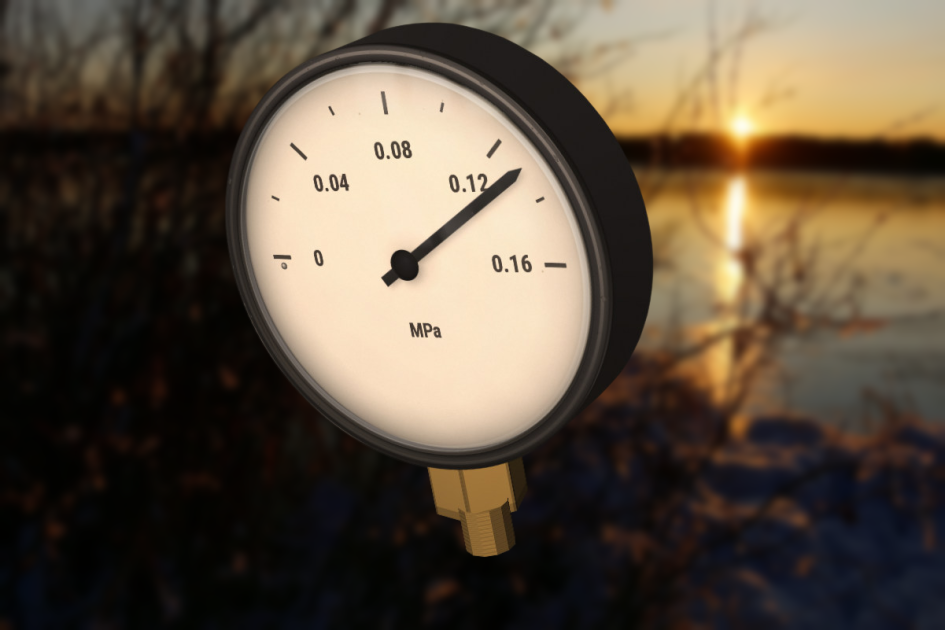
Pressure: 0.13 MPa
